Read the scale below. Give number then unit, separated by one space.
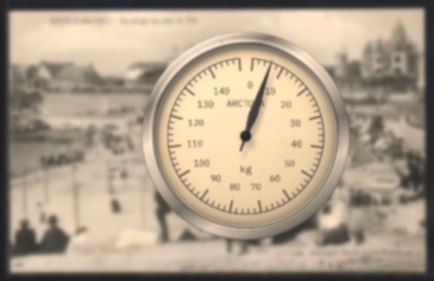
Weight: 6 kg
